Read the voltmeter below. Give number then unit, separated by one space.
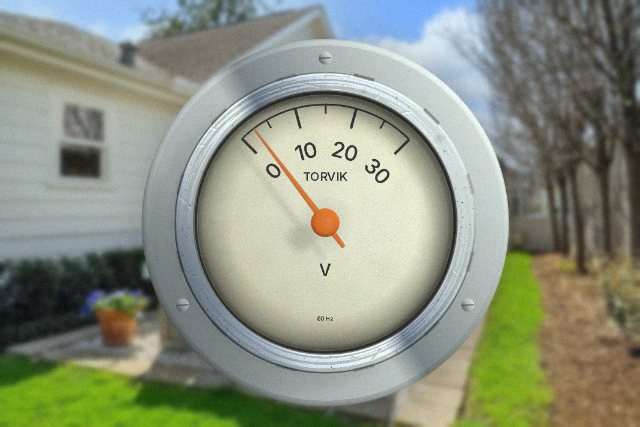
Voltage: 2.5 V
